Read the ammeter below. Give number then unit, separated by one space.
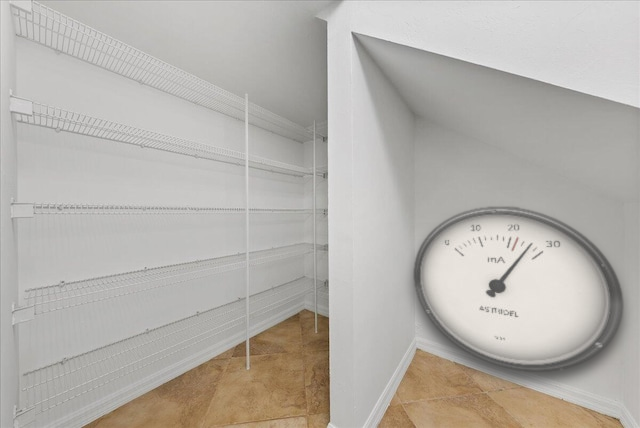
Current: 26 mA
